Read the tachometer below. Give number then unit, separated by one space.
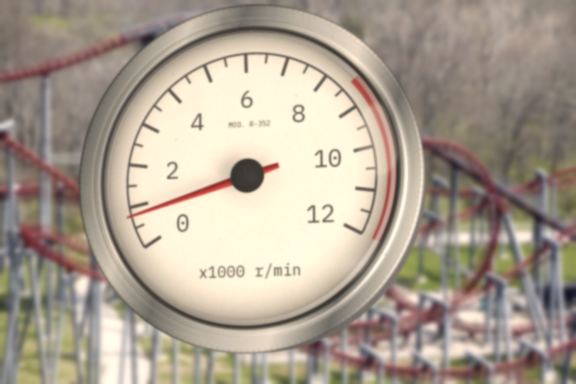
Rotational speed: 750 rpm
